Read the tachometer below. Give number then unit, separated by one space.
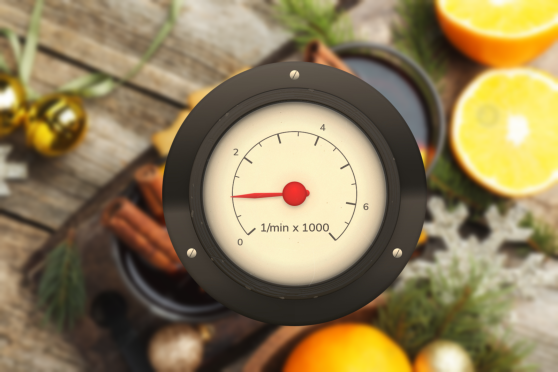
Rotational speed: 1000 rpm
